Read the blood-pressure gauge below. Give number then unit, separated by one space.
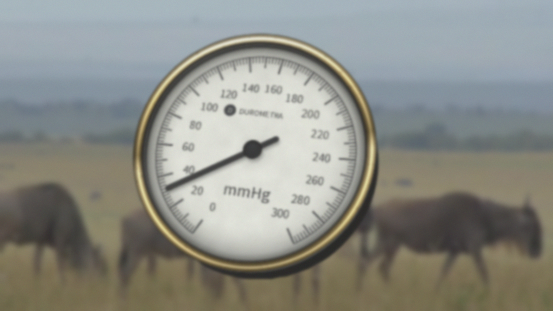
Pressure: 30 mmHg
